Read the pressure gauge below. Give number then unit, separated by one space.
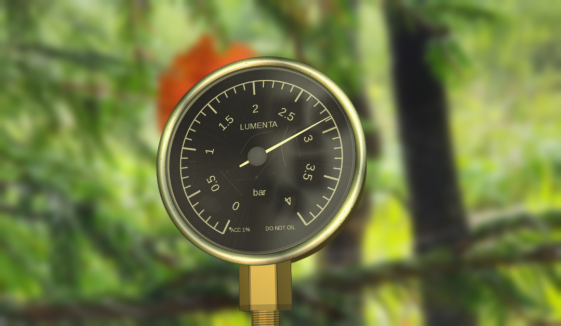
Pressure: 2.9 bar
